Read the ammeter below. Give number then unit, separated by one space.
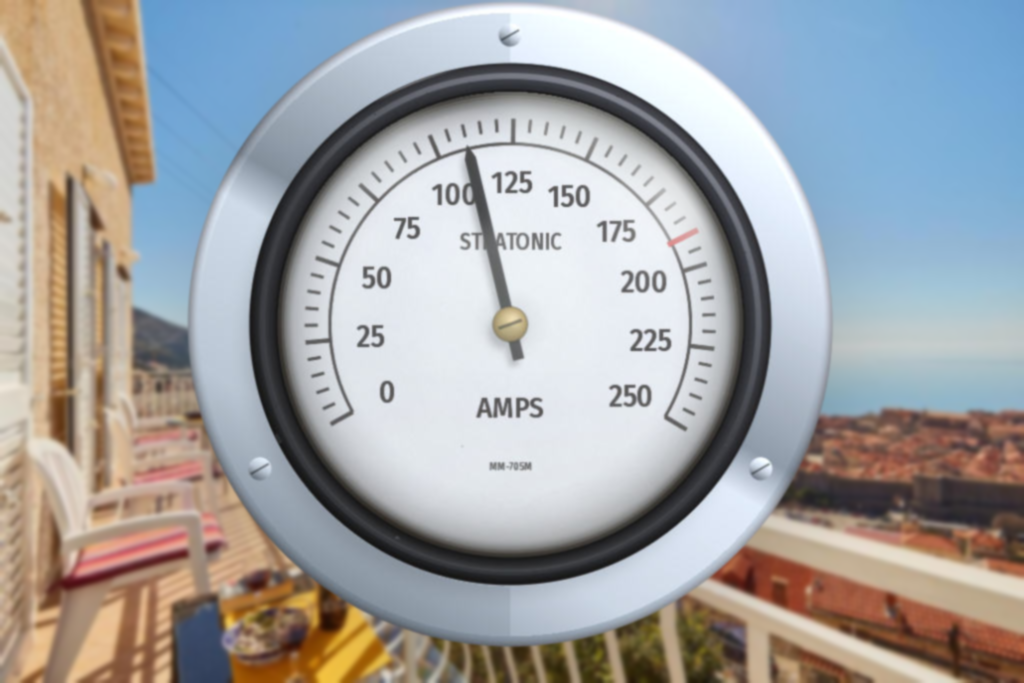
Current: 110 A
